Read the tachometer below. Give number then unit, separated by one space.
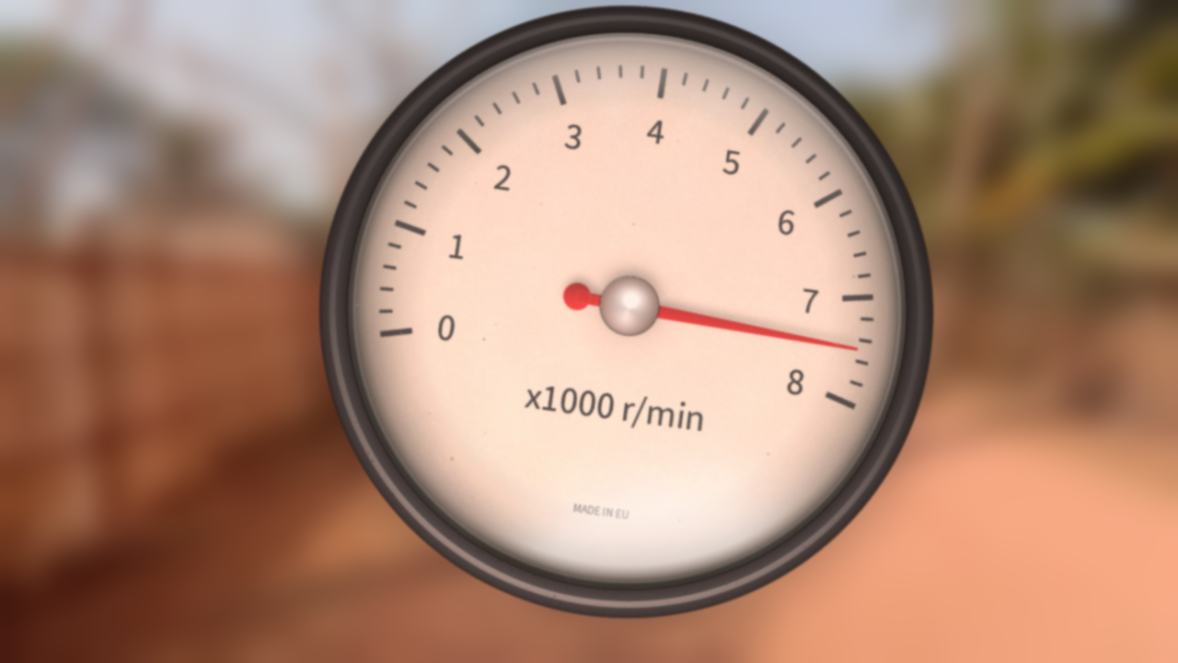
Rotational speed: 7500 rpm
